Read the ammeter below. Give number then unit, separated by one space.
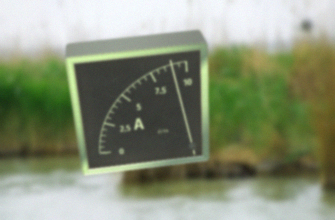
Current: 9 A
